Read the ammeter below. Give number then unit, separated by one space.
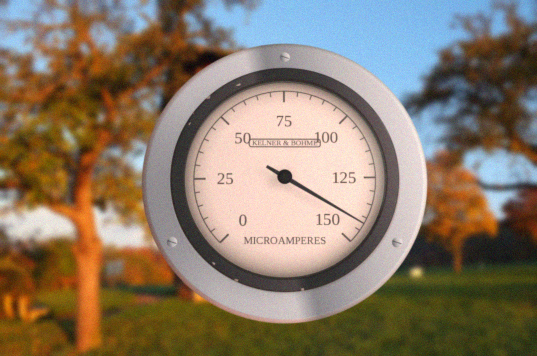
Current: 142.5 µA
